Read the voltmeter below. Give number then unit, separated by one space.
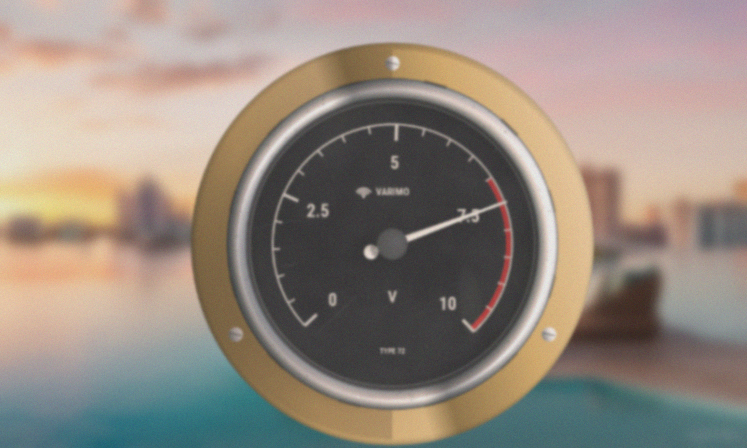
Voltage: 7.5 V
